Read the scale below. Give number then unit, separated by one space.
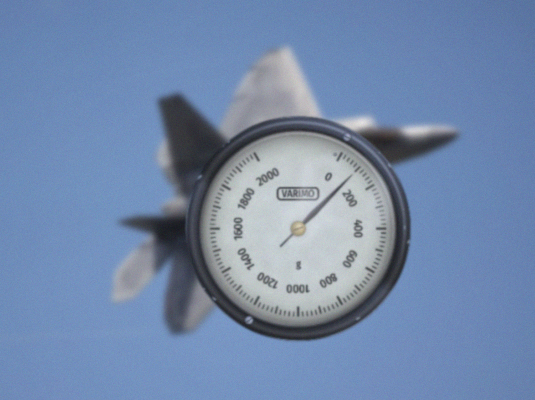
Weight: 100 g
